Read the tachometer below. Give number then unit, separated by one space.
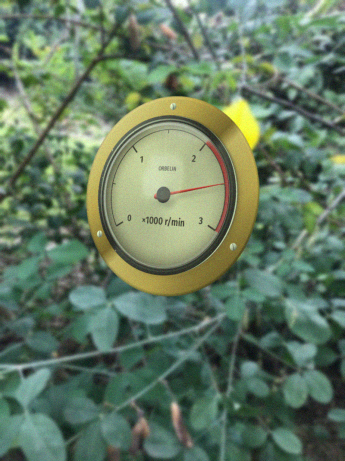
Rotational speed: 2500 rpm
